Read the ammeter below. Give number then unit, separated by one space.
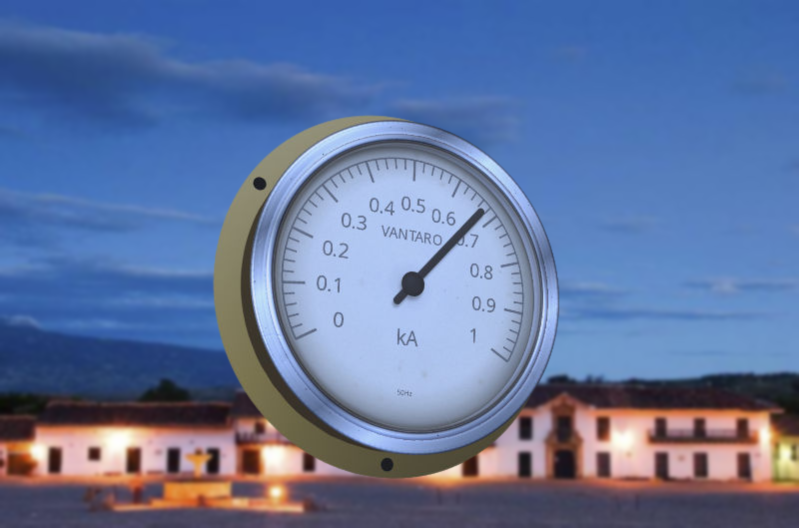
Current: 0.67 kA
